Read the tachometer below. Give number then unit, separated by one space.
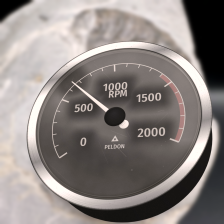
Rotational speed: 650 rpm
